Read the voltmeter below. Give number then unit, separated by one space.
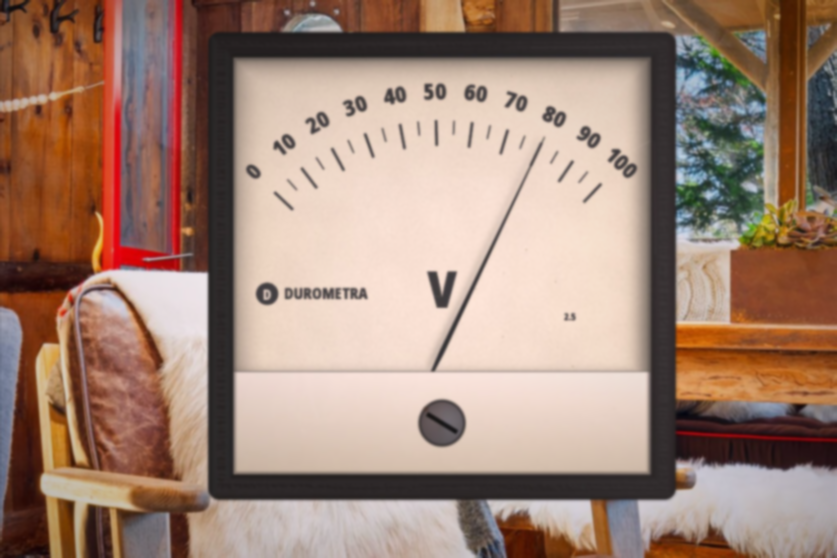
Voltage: 80 V
